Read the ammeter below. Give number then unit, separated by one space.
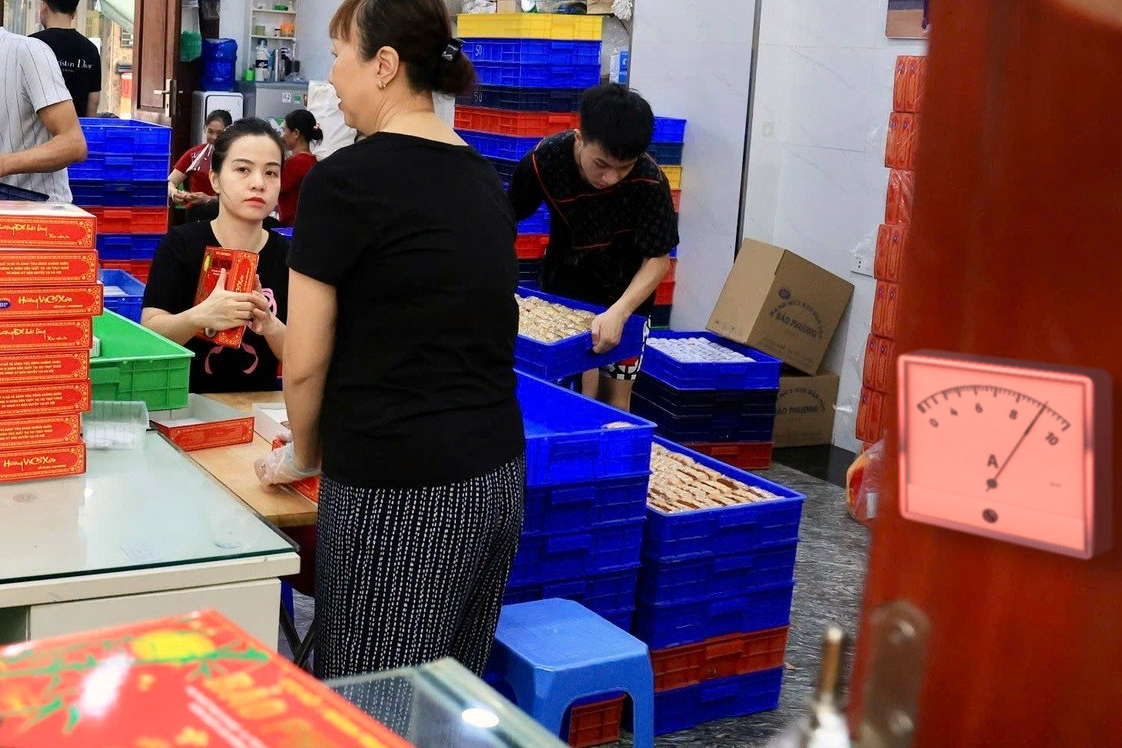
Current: 9 A
